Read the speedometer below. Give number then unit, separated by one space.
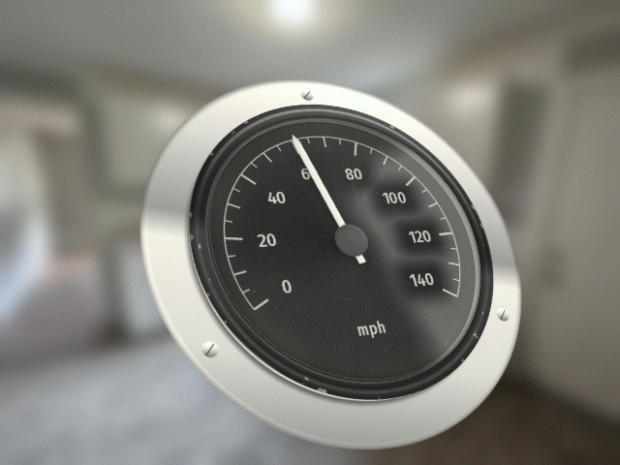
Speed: 60 mph
